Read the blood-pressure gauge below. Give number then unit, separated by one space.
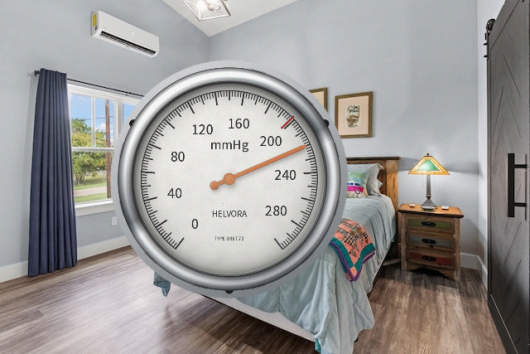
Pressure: 220 mmHg
